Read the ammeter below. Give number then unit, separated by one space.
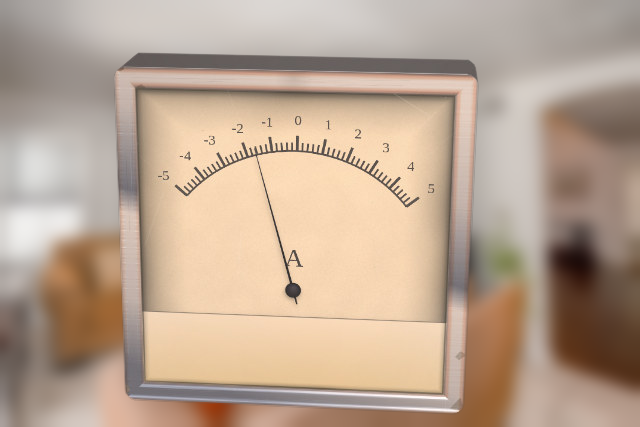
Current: -1.6 A
